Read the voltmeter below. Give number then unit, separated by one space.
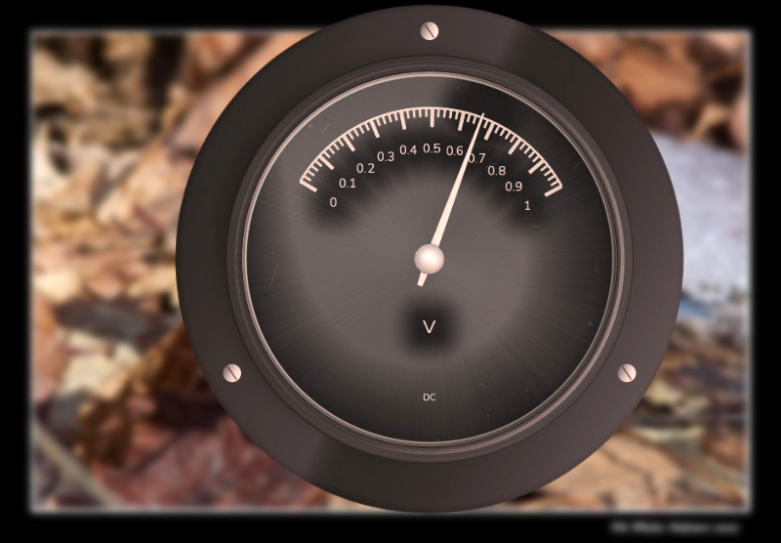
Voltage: 0.66 V
